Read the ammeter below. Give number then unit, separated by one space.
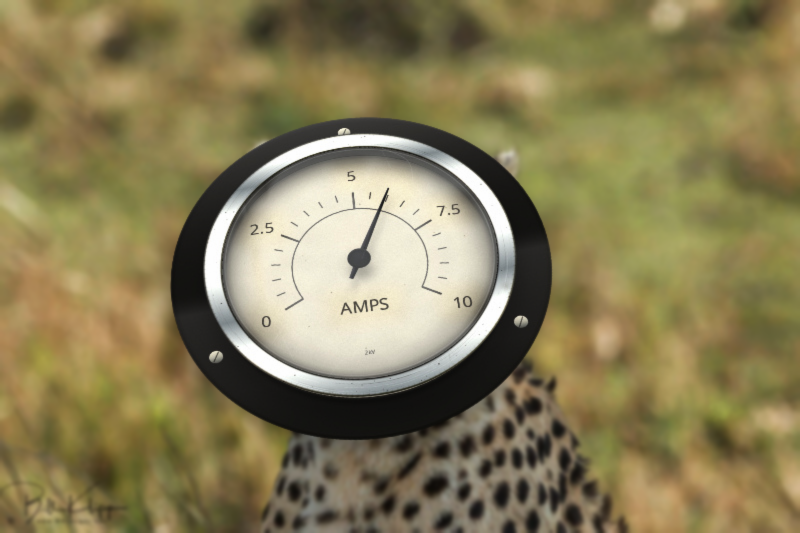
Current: 6 A
